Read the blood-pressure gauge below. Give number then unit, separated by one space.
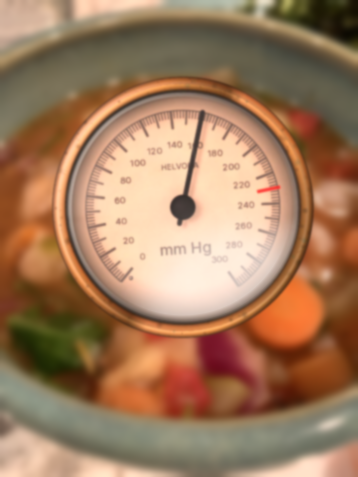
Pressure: 160 mmHg
